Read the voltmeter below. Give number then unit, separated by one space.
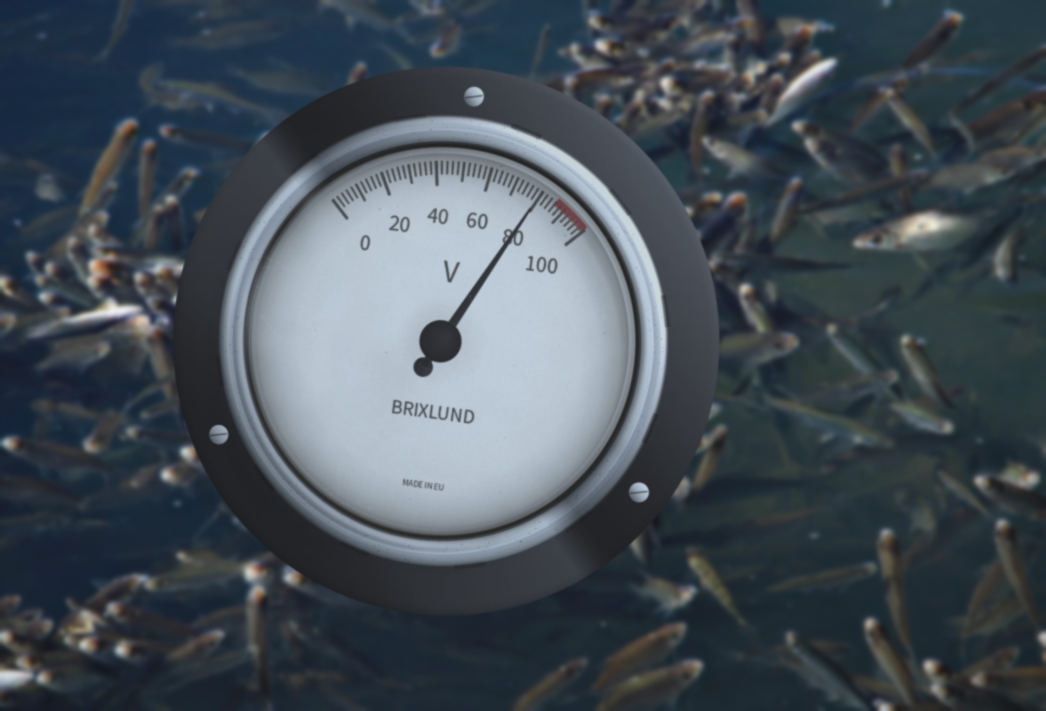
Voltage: 80 V
